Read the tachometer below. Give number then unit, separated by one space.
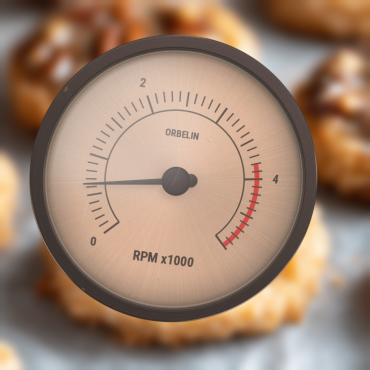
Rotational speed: 650 rpm
